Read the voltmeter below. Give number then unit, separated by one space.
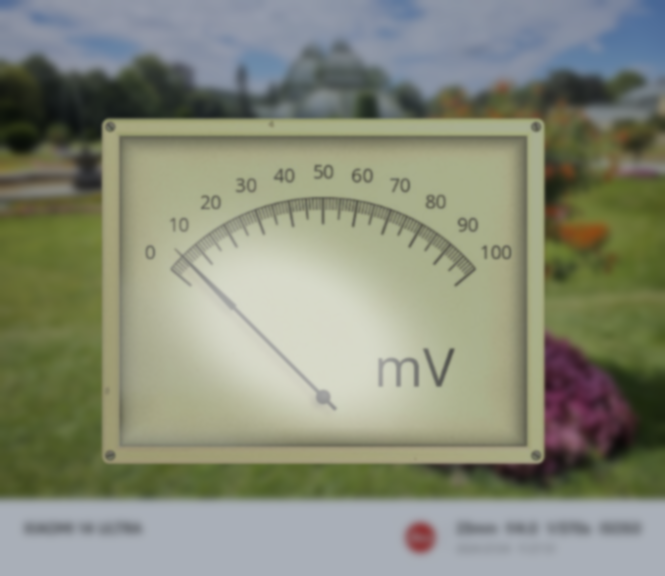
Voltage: 5 mV
